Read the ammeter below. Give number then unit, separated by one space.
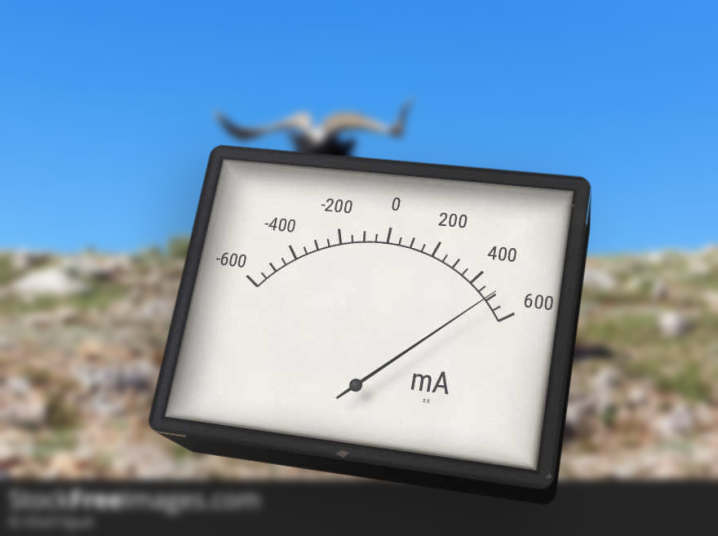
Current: 500 mA
